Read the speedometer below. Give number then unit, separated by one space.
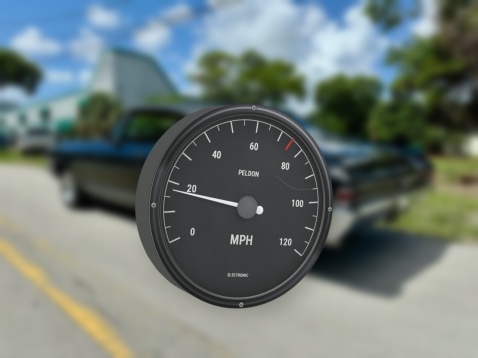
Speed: 17.5 mph
